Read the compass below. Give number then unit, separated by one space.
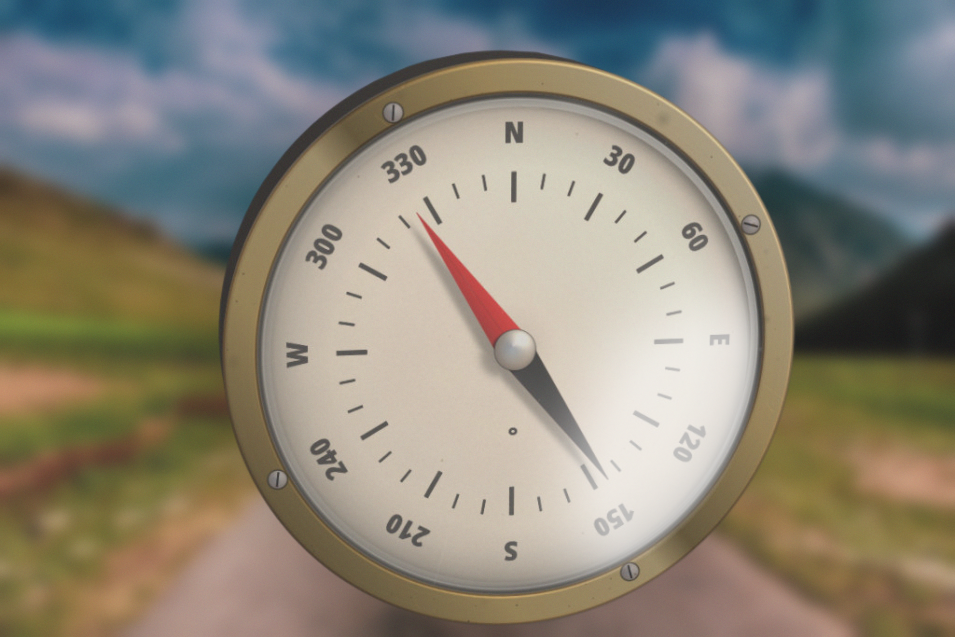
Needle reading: 325 °
